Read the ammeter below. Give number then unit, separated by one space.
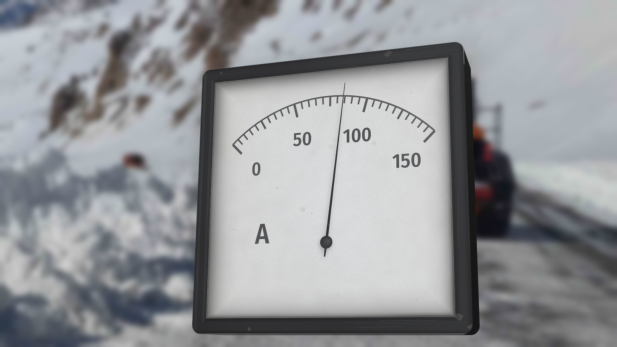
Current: 85 A
